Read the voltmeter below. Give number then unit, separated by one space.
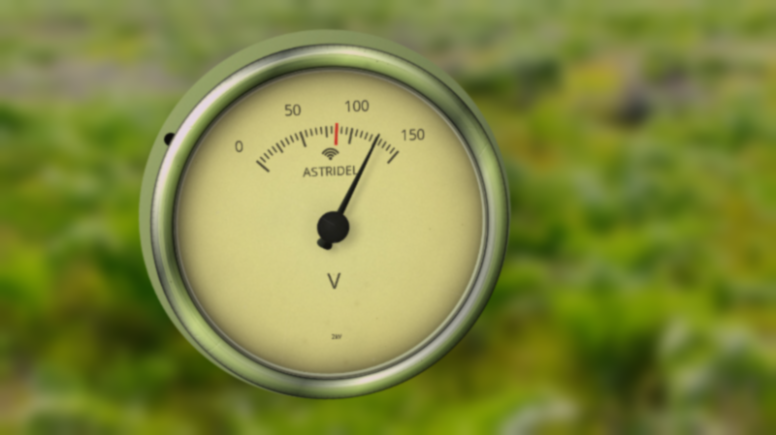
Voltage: 125 V
